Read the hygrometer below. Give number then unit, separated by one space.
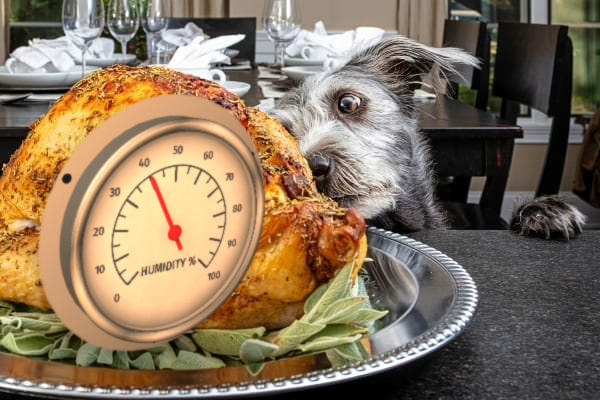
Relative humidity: 40 %
